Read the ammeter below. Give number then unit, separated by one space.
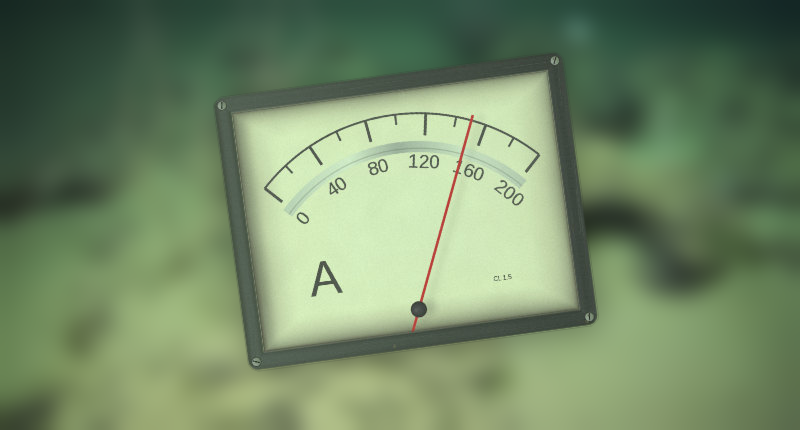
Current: 150 A
